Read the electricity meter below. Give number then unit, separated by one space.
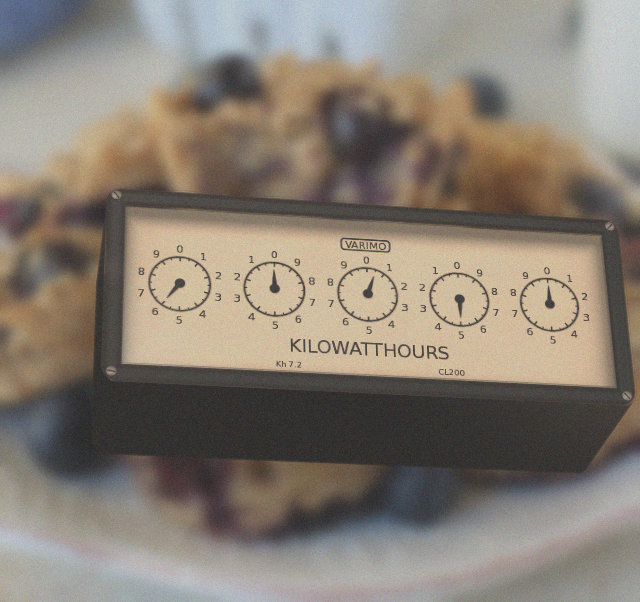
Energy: 60050 kWh
